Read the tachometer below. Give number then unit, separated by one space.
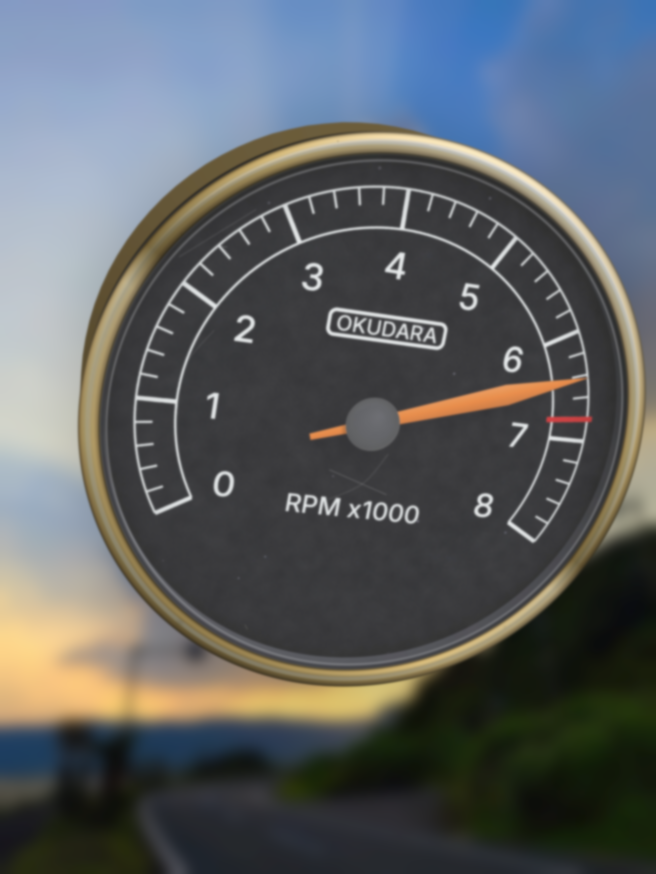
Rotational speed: 6400 rpm
